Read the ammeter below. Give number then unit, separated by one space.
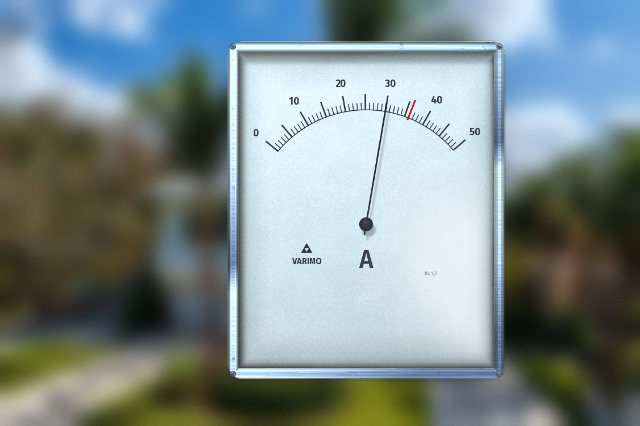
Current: 30 A
